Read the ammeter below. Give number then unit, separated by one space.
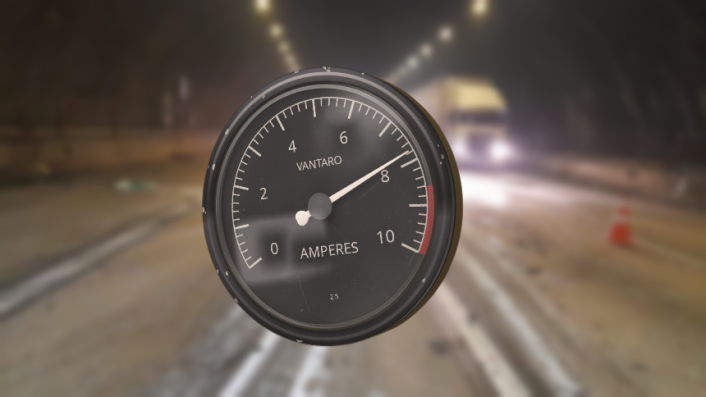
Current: 7.8 A
